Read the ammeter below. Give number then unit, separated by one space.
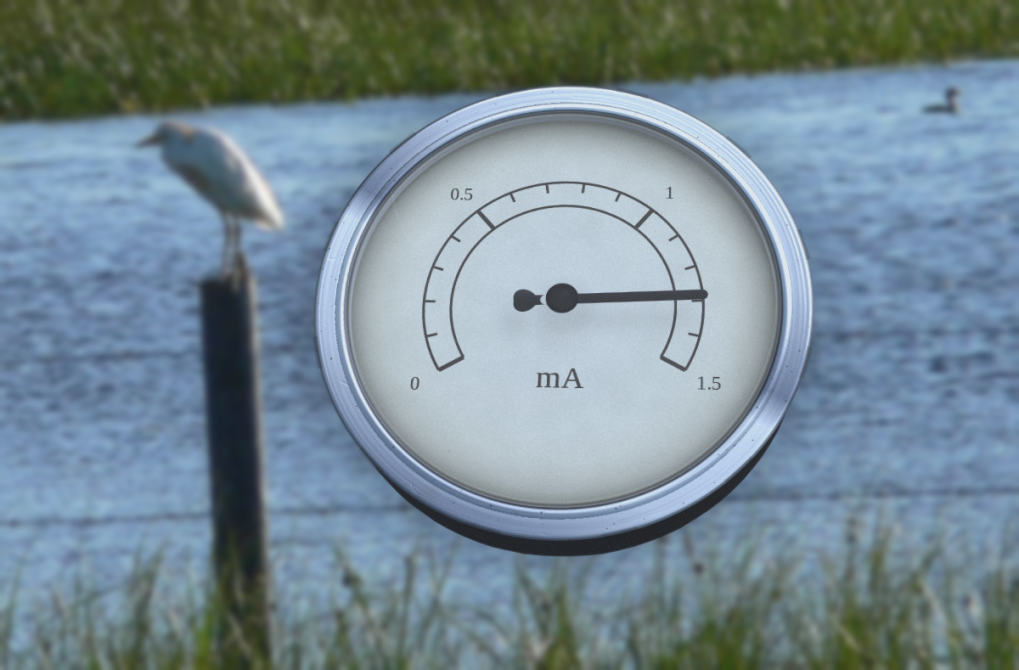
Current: 1.3 mA
